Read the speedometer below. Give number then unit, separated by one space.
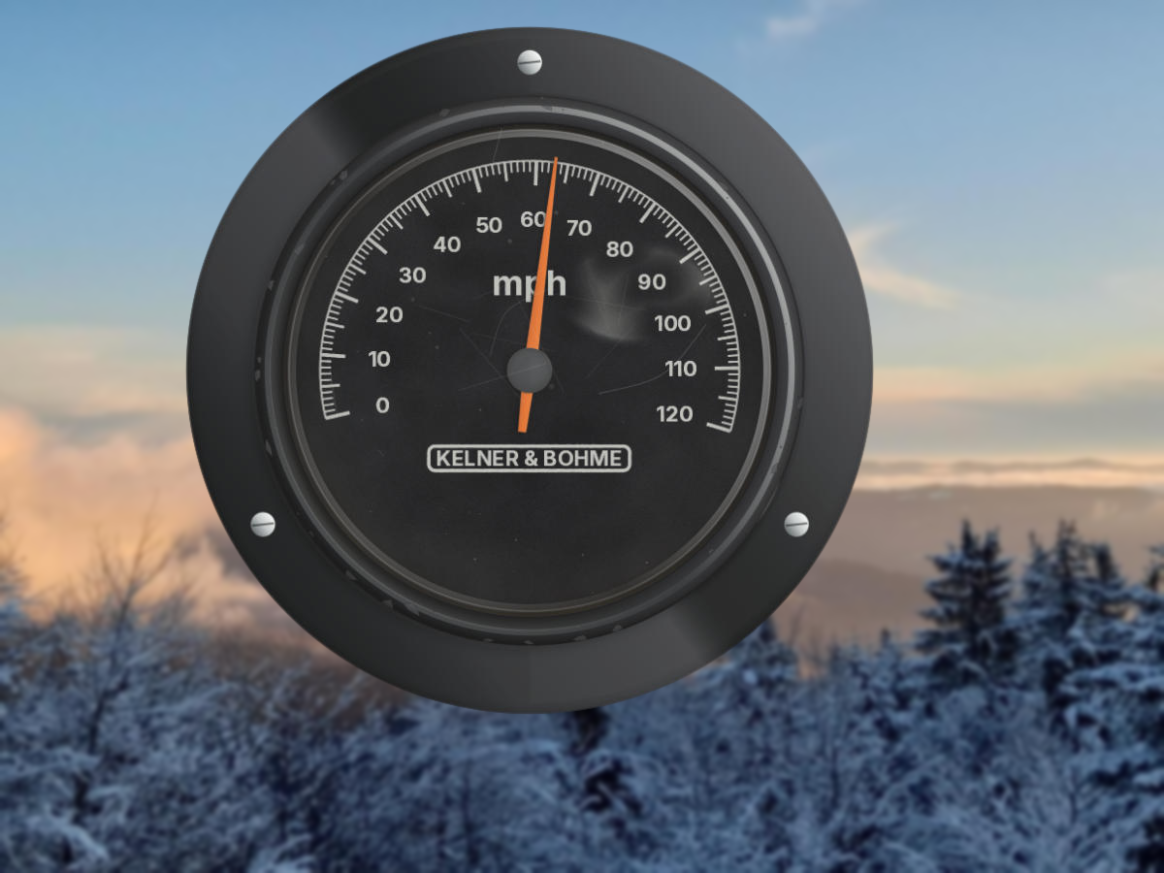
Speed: 63 mph
